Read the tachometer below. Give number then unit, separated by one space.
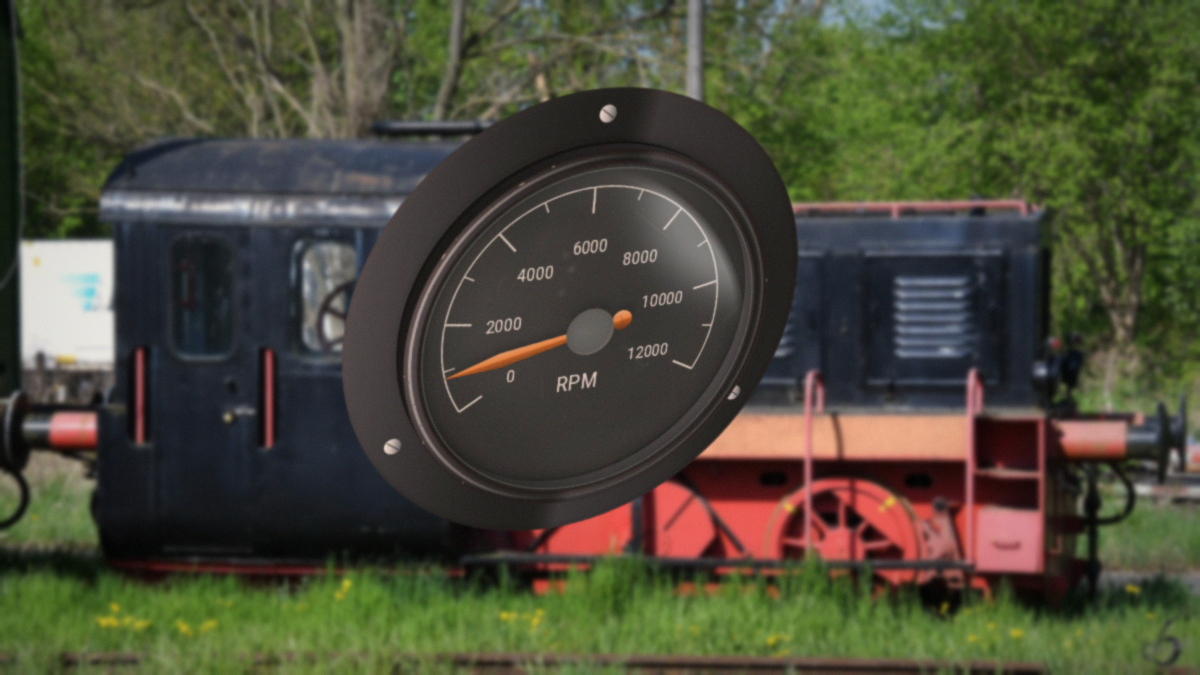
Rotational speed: 1000 rpm
